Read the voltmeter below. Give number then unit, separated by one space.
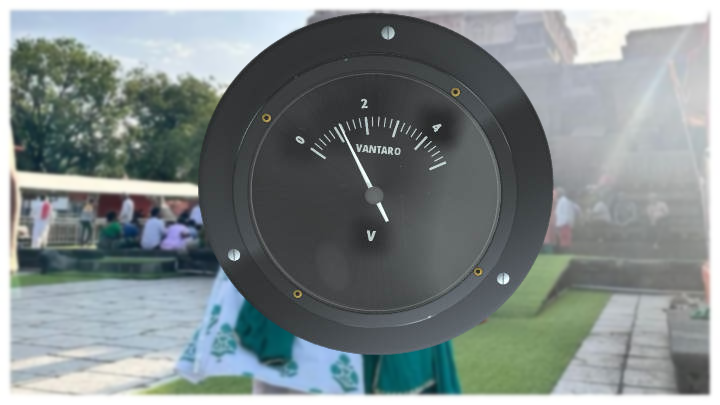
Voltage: 1.2 V
